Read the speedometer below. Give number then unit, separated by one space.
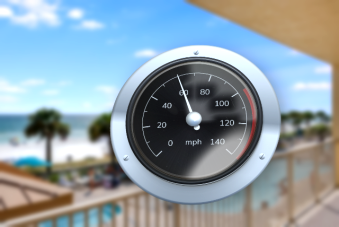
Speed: 60 mph
